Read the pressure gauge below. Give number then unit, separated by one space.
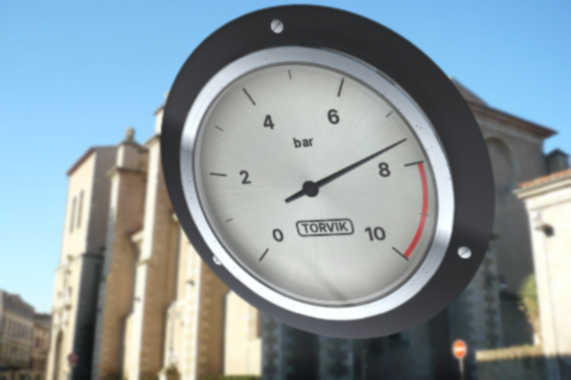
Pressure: 7.5 bar
